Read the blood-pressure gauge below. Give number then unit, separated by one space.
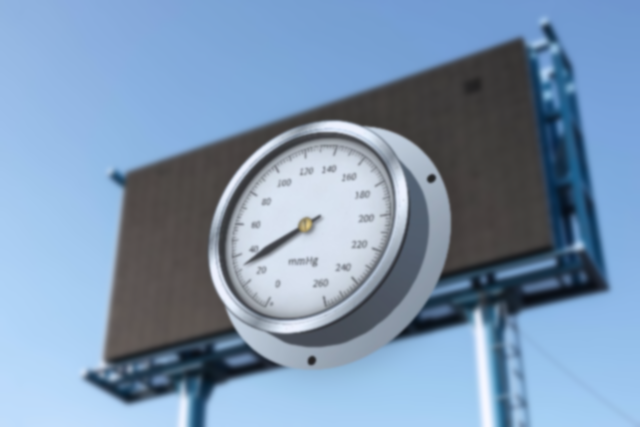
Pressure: 30 mmHg
